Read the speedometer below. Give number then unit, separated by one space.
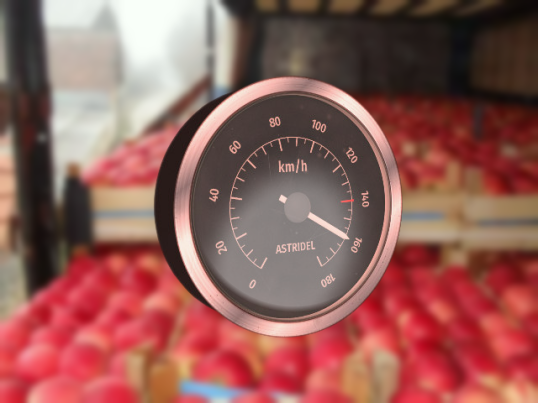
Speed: 160 km/h
